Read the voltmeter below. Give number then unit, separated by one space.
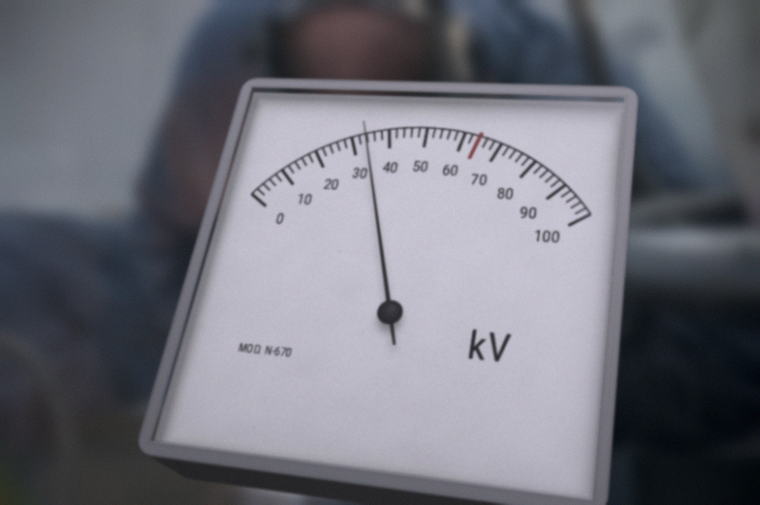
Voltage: 34 kV
